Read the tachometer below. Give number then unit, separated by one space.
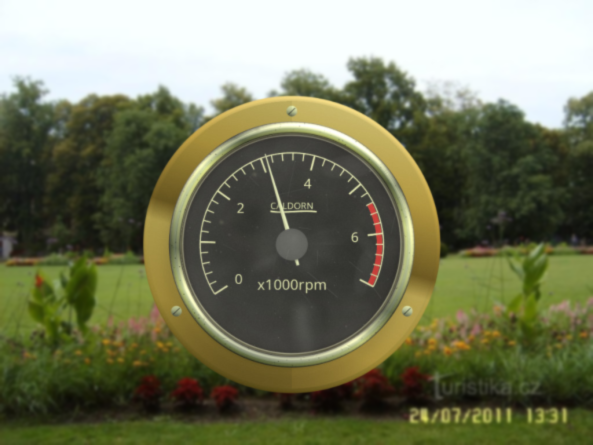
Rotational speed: 3100 rpm
